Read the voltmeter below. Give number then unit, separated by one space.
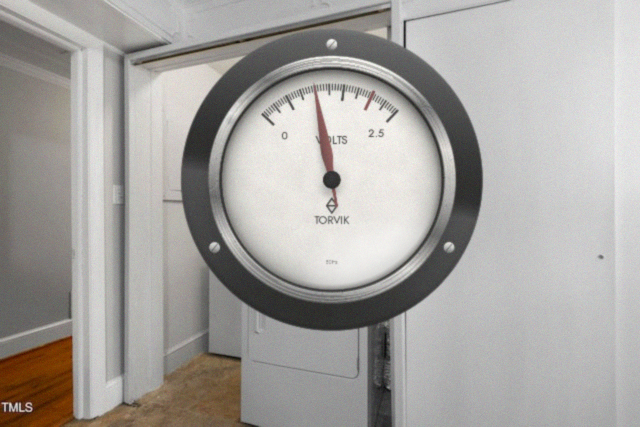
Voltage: 1 V
